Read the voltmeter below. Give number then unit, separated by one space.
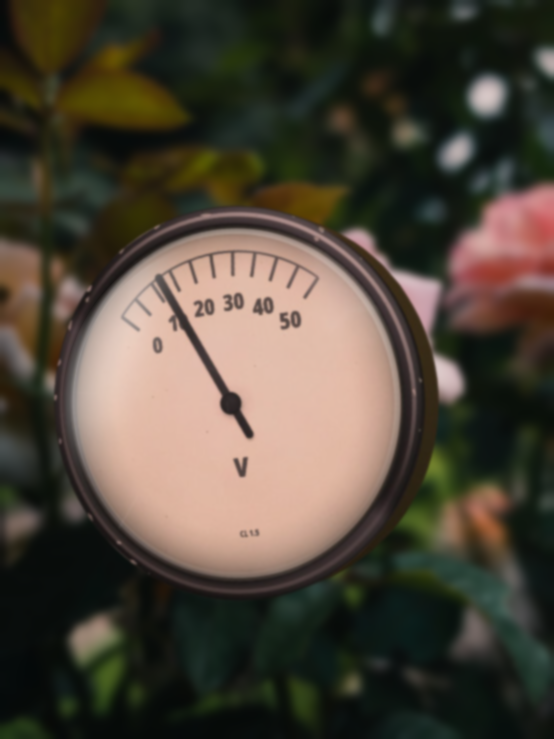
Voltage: 12.5 V
